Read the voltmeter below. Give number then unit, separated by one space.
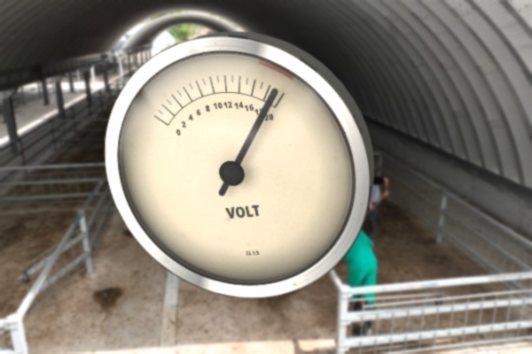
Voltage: 19 V
